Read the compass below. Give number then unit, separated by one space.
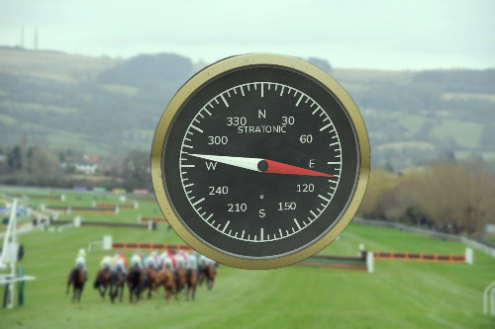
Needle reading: 100 °
